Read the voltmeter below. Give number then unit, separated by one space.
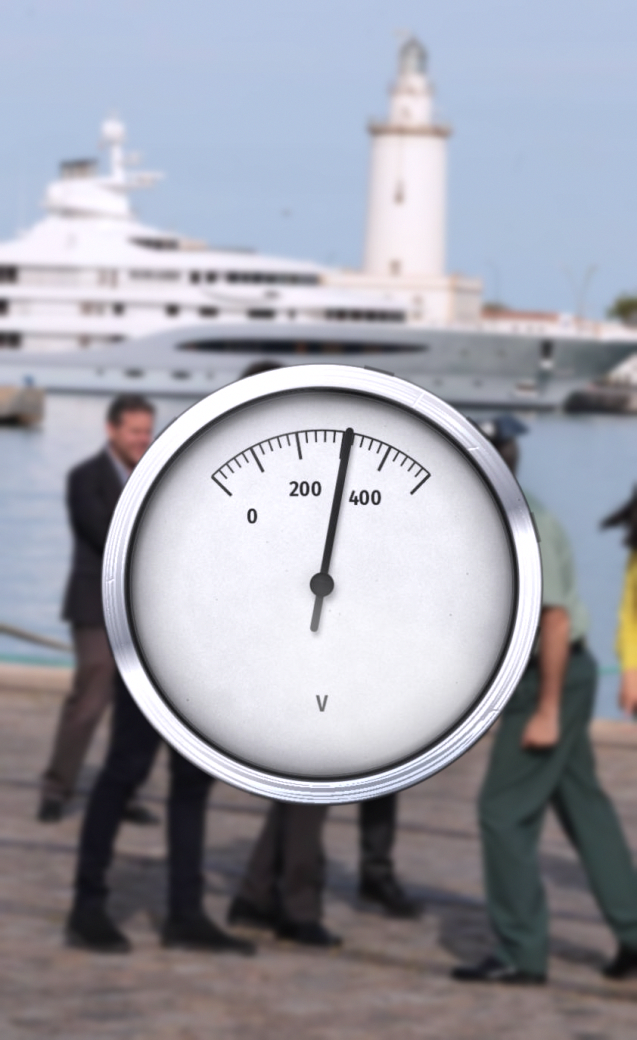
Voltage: 310 V
